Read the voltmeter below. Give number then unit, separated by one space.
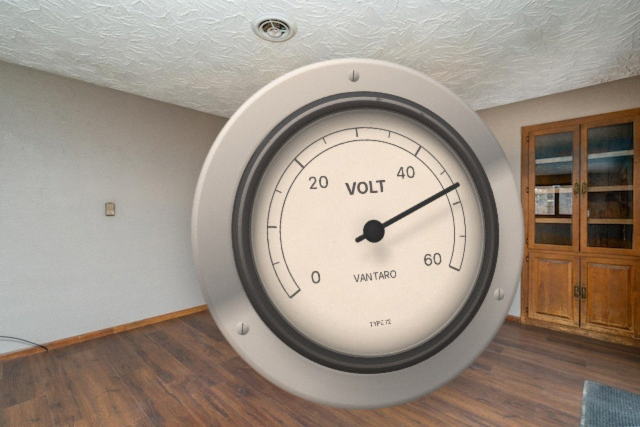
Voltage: 47.5 V
